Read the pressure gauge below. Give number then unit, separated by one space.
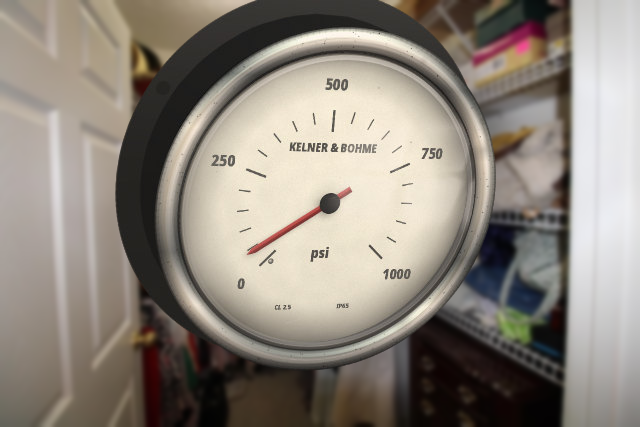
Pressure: 50 psi
